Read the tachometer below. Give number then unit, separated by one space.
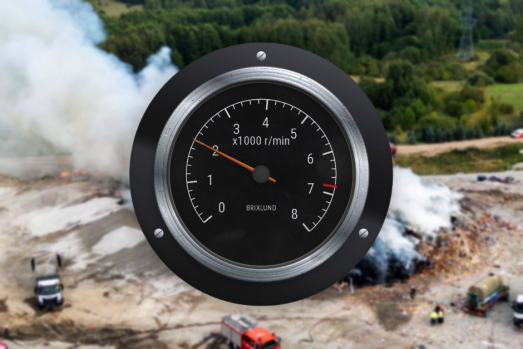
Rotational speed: 2000 rpm
